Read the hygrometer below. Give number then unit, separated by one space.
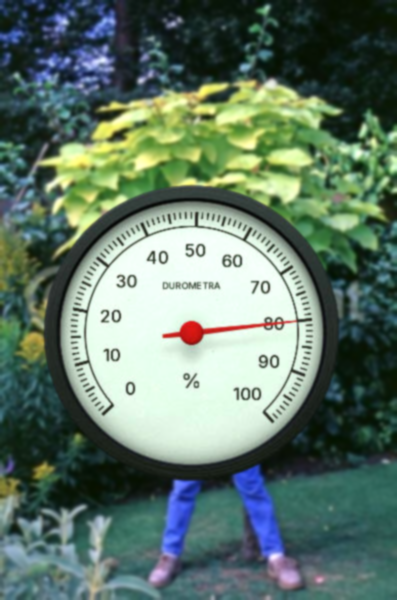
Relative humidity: 80 %
